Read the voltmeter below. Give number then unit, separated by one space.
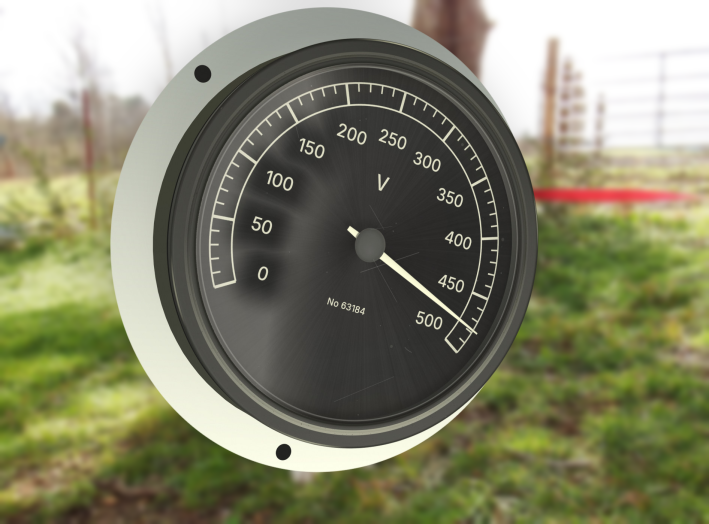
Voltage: 480 V
